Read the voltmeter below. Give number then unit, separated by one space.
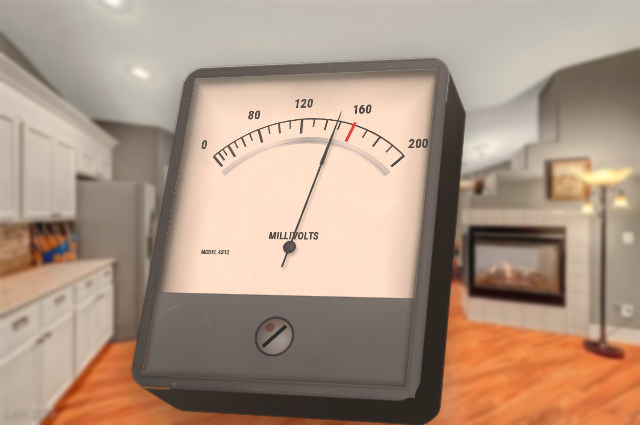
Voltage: 150 mV
